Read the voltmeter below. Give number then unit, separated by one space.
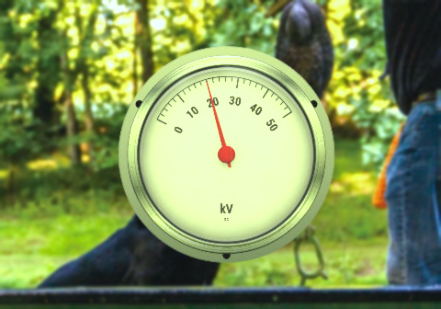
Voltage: 20 kV
